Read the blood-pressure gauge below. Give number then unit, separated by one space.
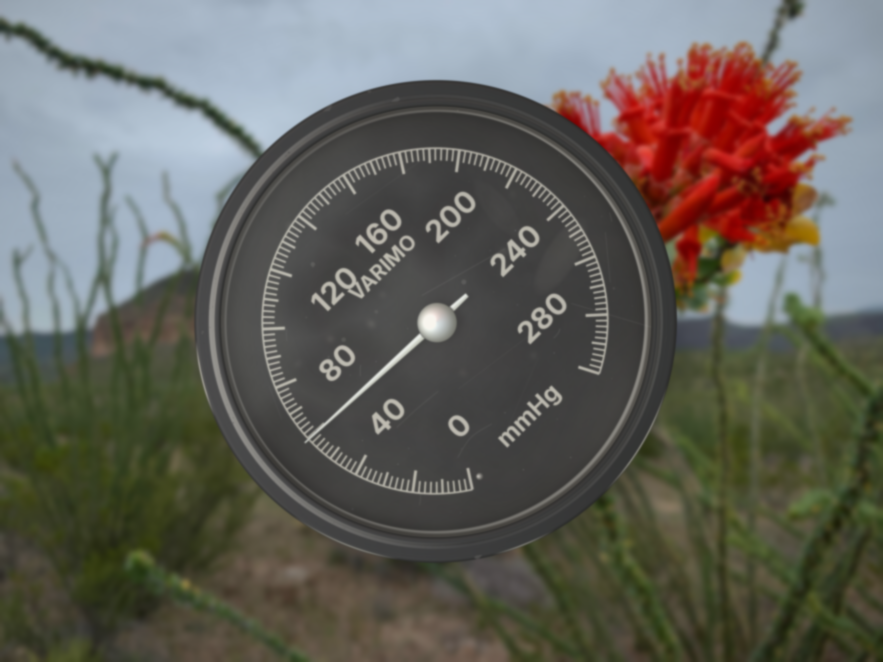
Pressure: 60 mmHg
